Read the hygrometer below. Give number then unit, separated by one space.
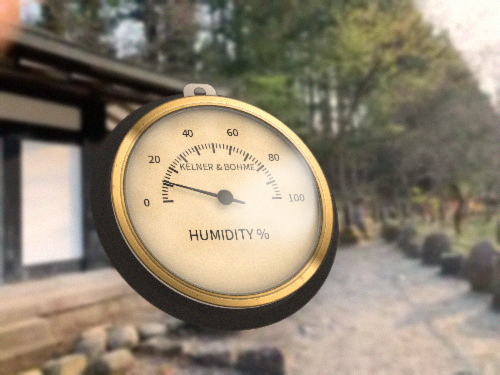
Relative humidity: 10 %
